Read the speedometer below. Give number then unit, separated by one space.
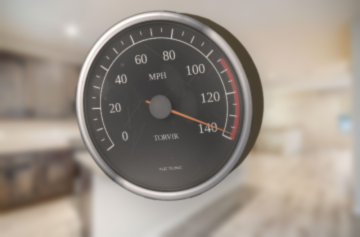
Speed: 137.5 mph
